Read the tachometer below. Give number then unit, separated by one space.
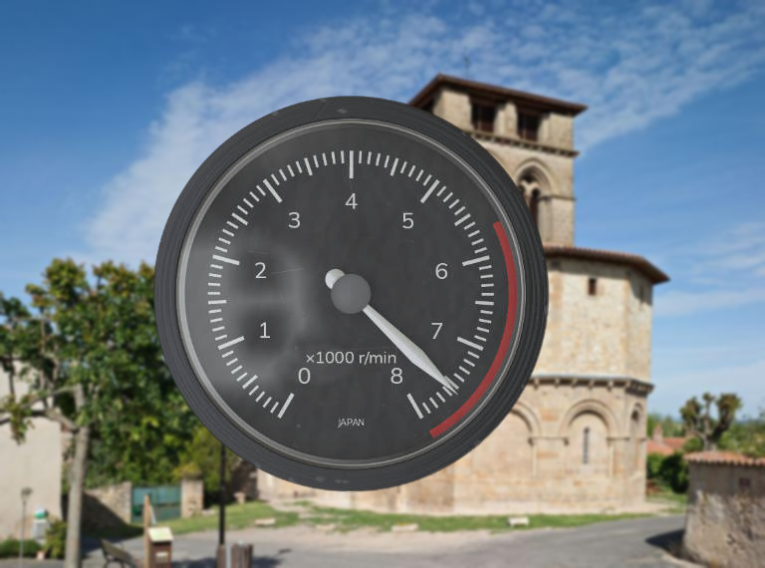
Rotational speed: 7550 rpm
